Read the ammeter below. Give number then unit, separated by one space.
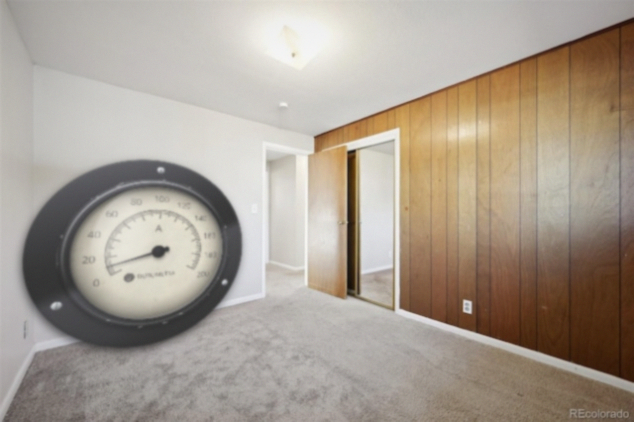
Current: 10 A
